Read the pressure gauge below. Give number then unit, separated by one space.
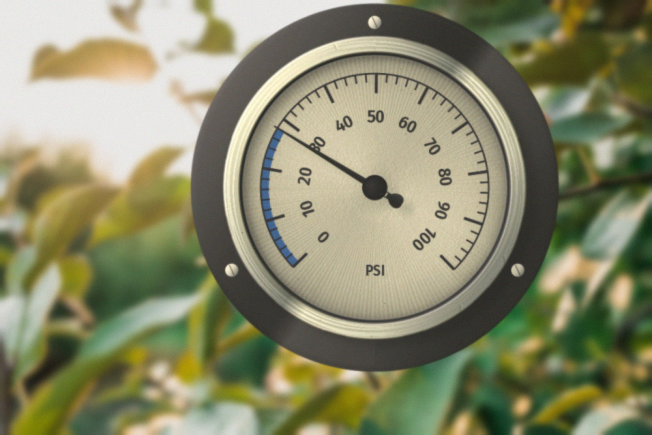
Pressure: 28 psi
